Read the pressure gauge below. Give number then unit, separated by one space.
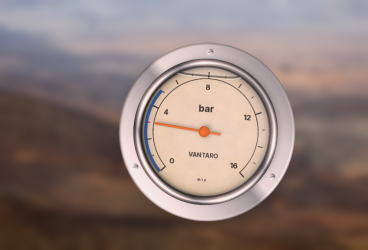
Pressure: 3 bar
